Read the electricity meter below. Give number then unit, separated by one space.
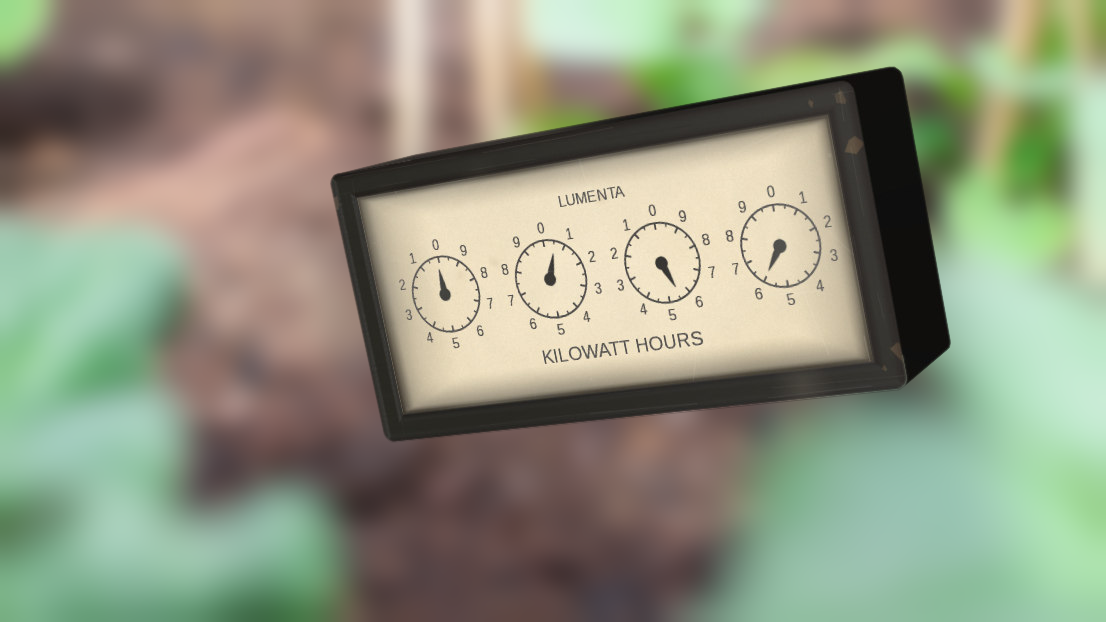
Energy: 56 kWh
